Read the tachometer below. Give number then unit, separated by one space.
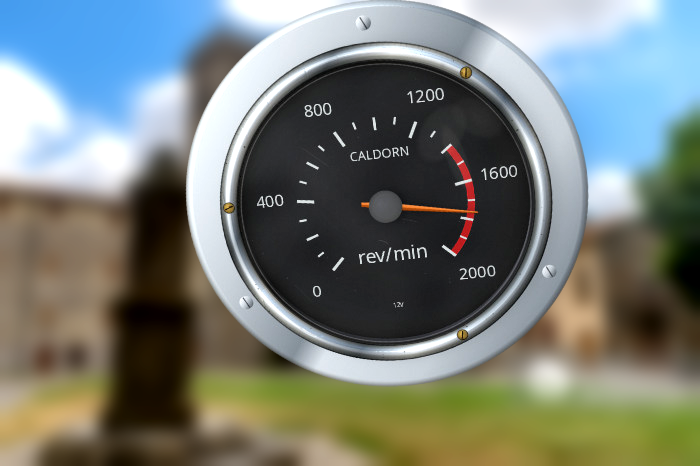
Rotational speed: 1750 rpm
